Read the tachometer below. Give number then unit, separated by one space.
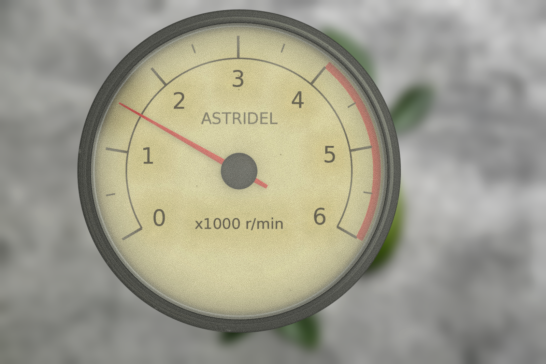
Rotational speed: 1500 rpm
